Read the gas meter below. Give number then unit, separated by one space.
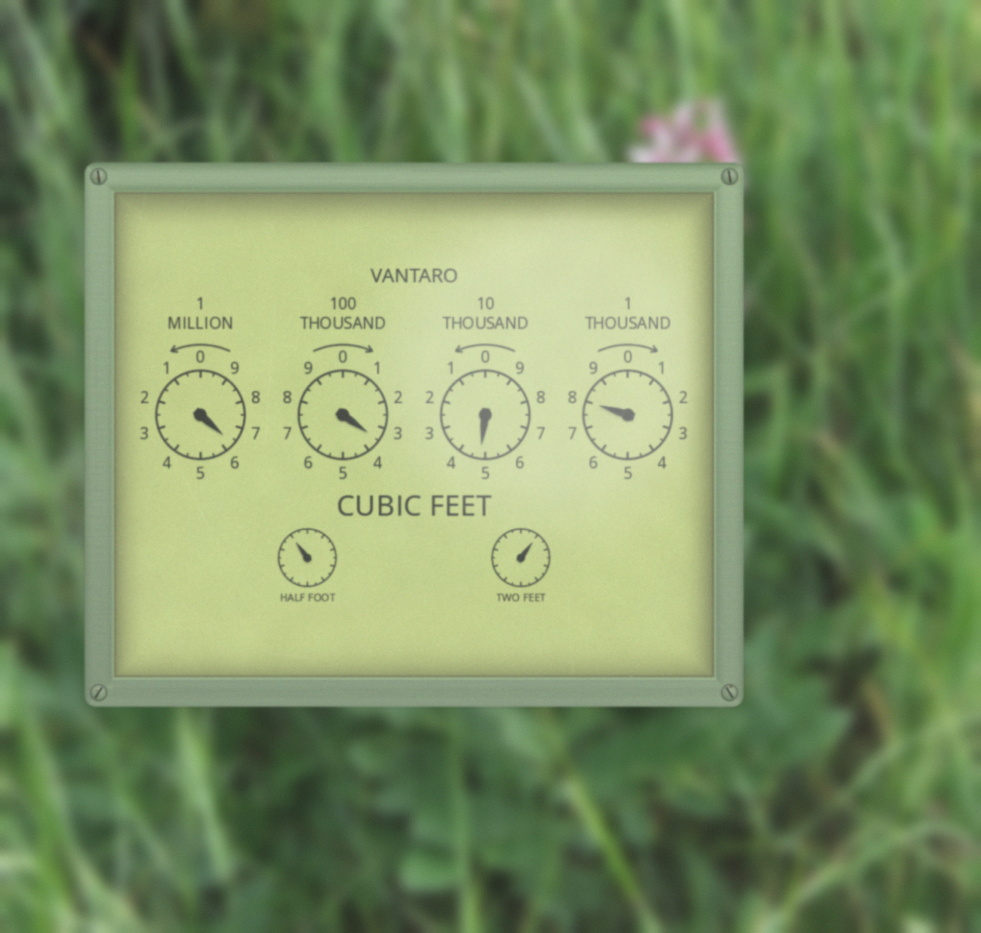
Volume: 634800 ft³
